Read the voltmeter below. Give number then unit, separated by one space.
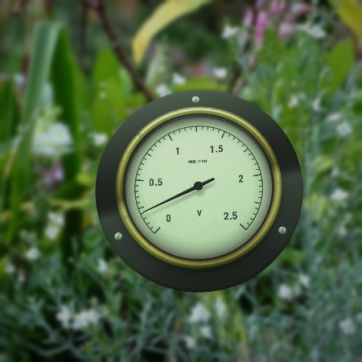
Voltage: 0.2 V
